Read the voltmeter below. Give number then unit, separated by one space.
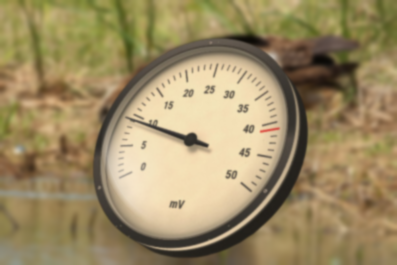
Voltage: 9 mV
